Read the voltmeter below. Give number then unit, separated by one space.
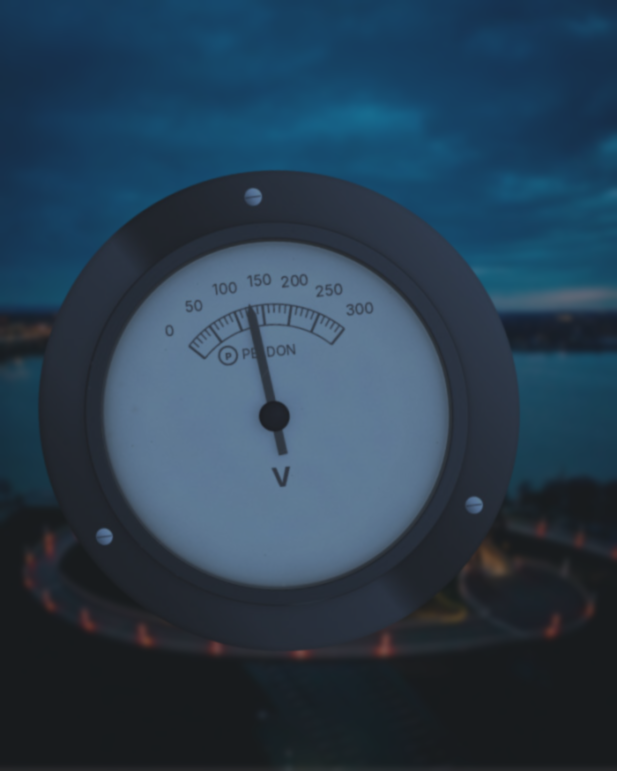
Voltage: 130 V
